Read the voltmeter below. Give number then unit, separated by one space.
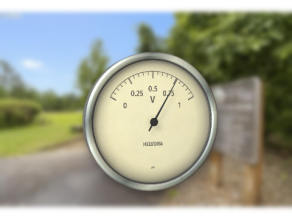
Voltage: 0.75 V
